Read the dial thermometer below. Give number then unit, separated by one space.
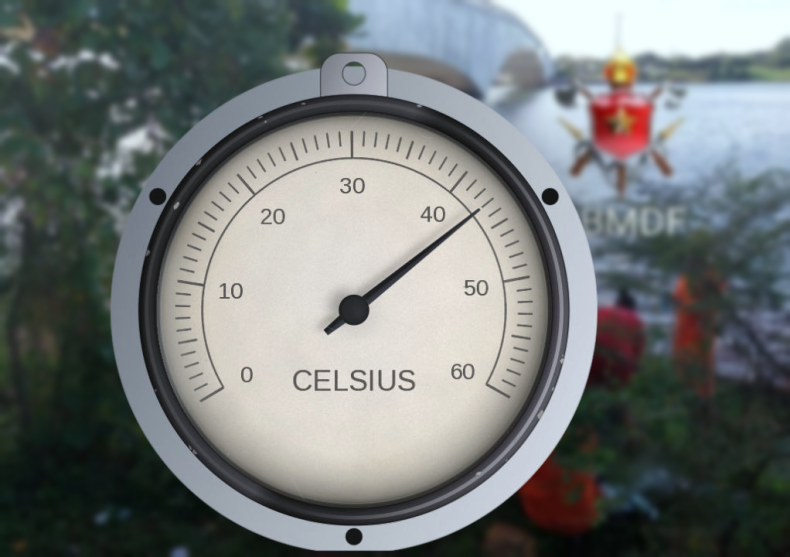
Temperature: 43 °C
